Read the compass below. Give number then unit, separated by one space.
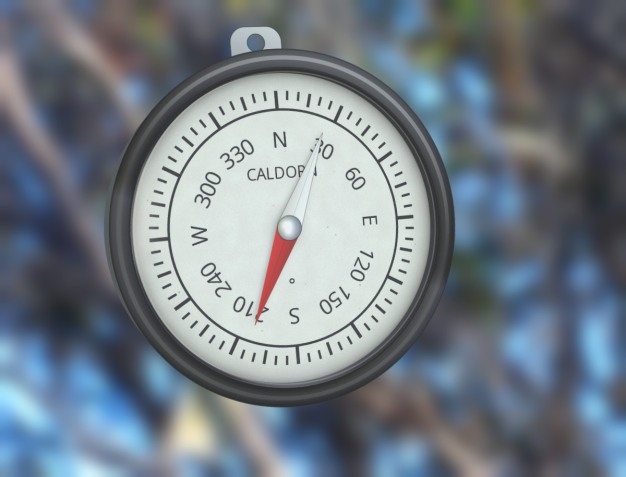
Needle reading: 205 °
